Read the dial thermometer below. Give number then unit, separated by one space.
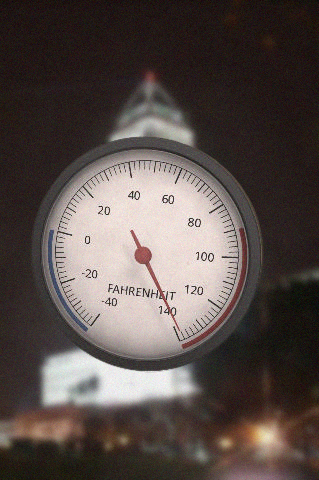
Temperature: 138 °F
